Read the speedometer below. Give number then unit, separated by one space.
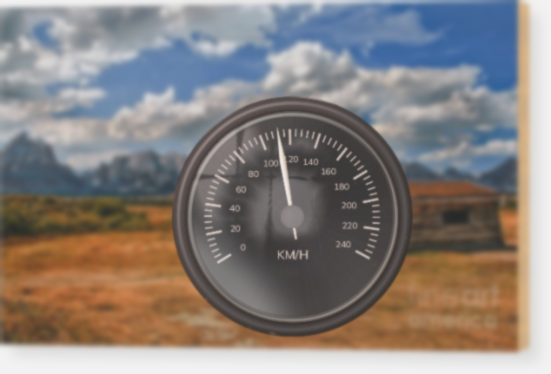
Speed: 112 km/h
